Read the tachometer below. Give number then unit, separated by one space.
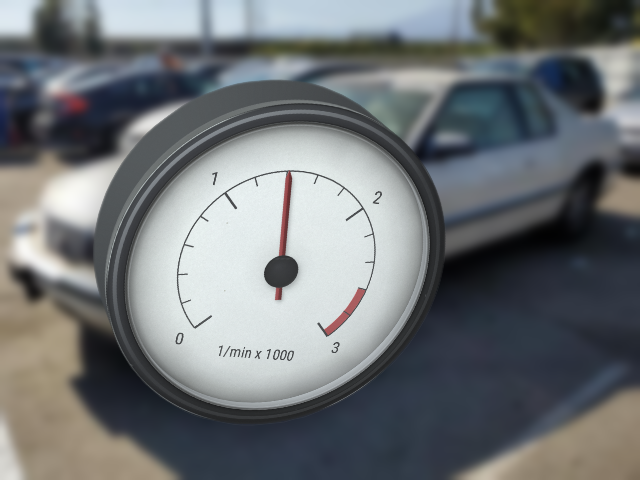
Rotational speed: 1400 rpm
